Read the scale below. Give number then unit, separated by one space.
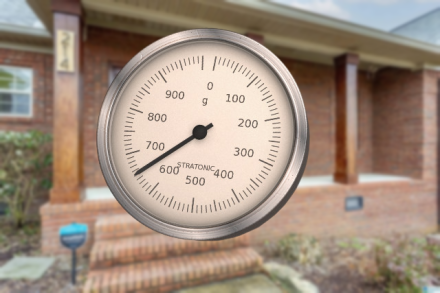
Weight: 650 g
